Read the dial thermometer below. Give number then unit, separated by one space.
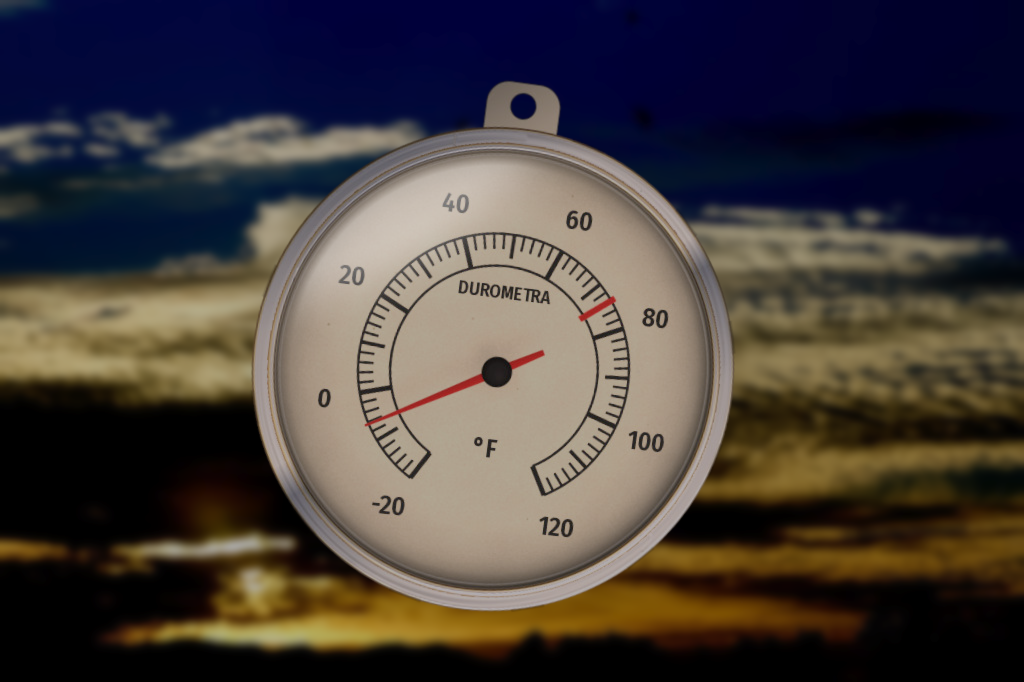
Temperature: -6 °F
